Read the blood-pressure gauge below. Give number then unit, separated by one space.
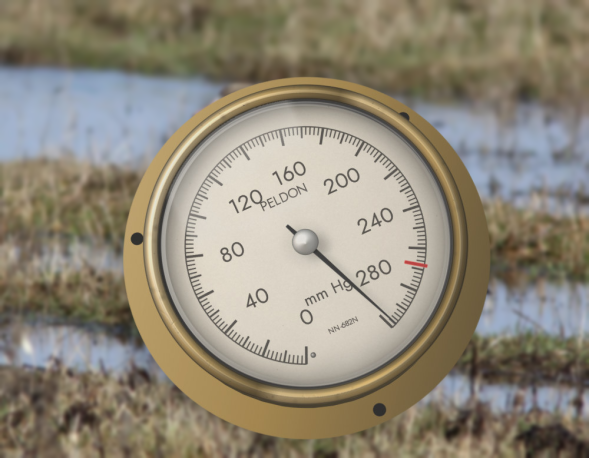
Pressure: 298 mmHg
